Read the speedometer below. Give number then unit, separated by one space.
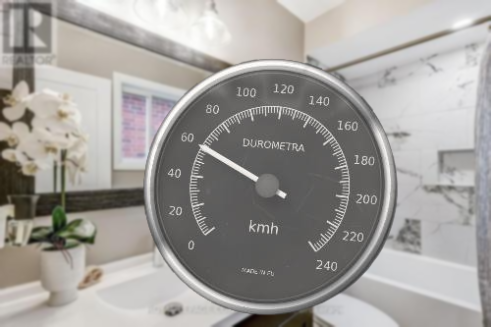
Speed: 60 km/h
